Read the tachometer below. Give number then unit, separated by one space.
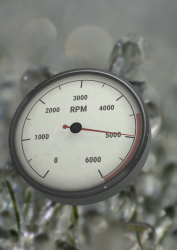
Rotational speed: 5000 rpm
